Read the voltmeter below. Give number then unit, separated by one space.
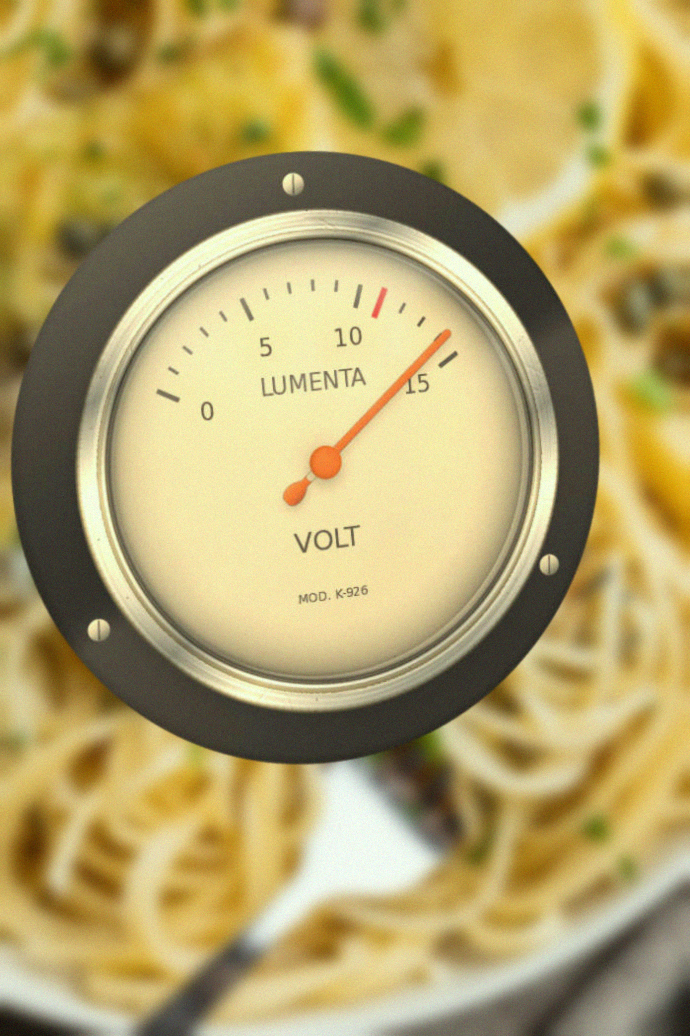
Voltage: 14 V
